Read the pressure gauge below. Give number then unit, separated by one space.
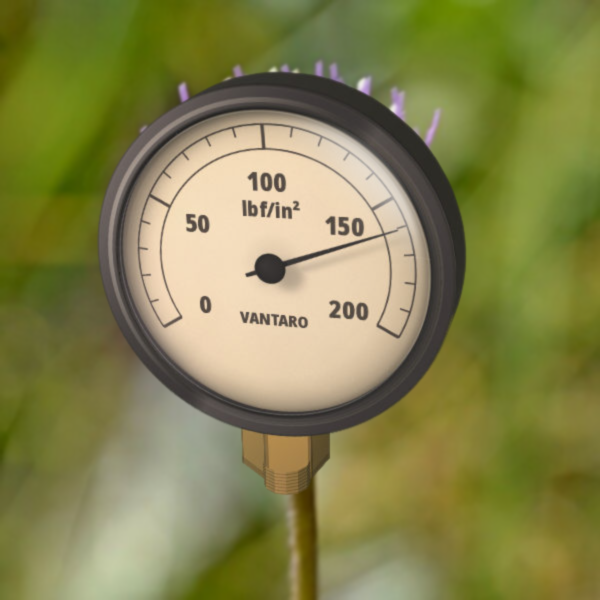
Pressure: 160 psi
